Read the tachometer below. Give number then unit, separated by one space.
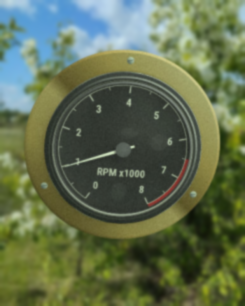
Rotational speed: 1000 rpm
